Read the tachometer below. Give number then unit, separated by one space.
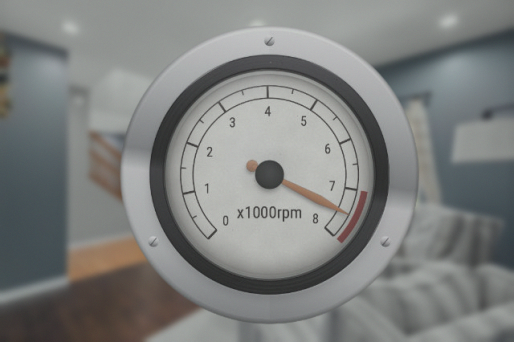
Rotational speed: 7500 rpm
